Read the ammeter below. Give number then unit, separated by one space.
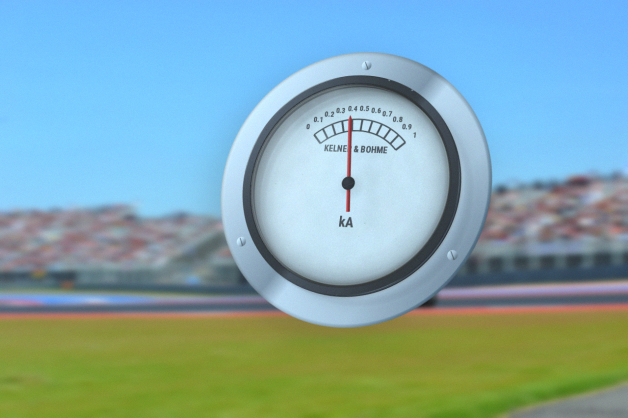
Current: 0.4 kA
